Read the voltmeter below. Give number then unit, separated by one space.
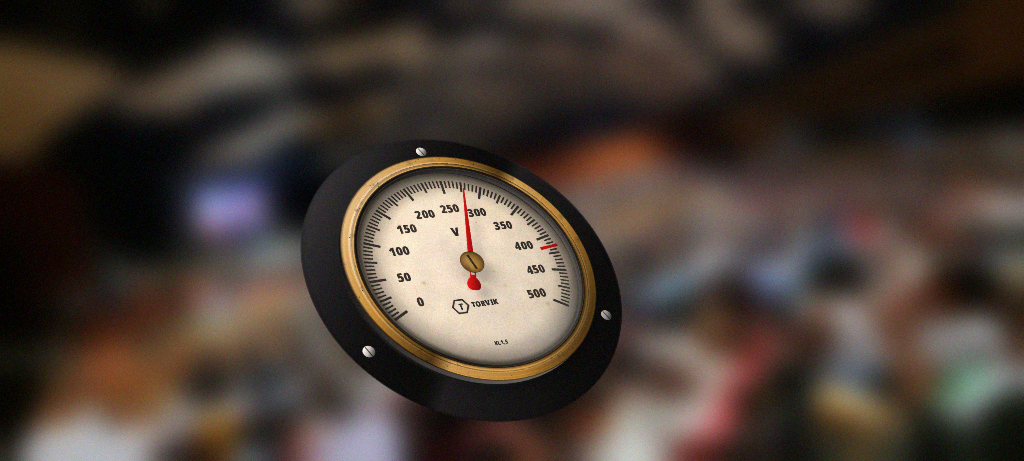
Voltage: 275 V
